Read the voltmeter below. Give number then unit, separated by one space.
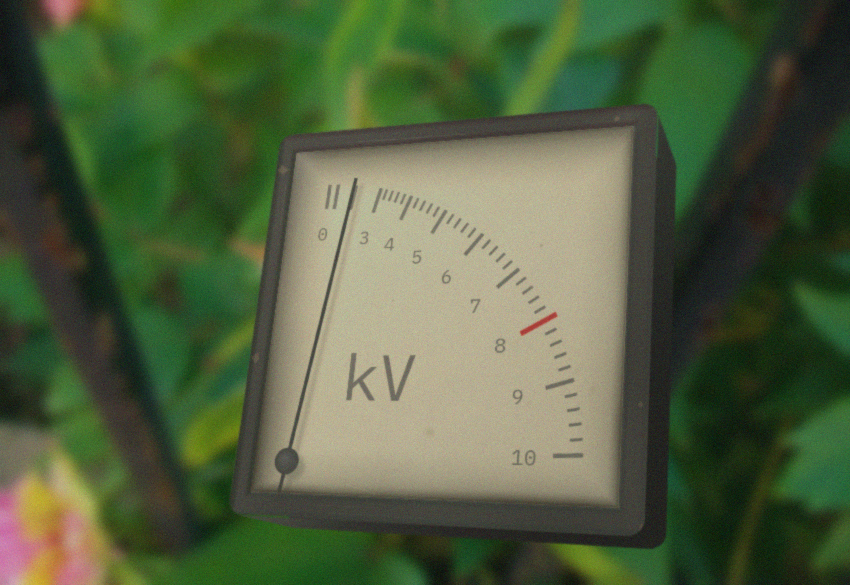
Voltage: 2 kV
